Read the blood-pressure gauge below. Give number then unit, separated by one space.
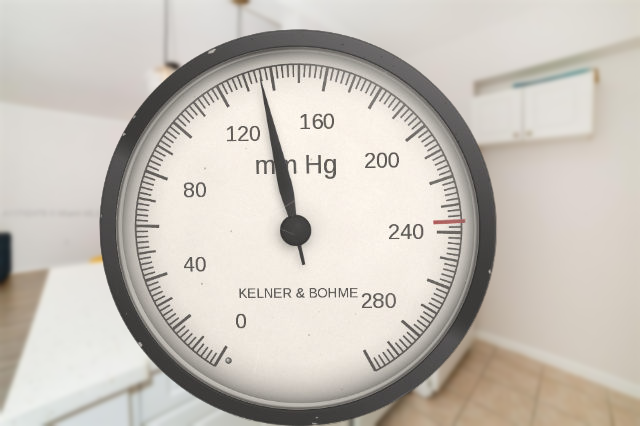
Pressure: 136 mmHg
